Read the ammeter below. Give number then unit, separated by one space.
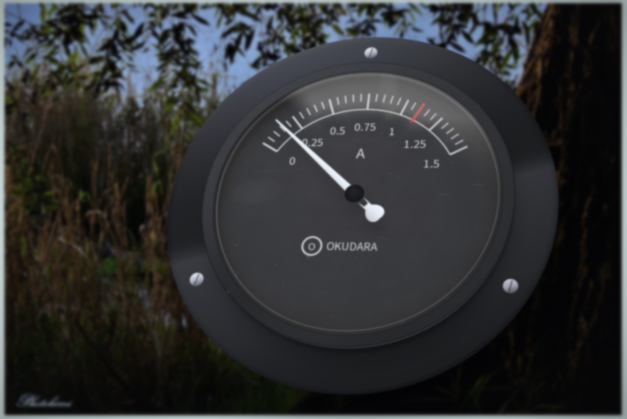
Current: 0.15 A
